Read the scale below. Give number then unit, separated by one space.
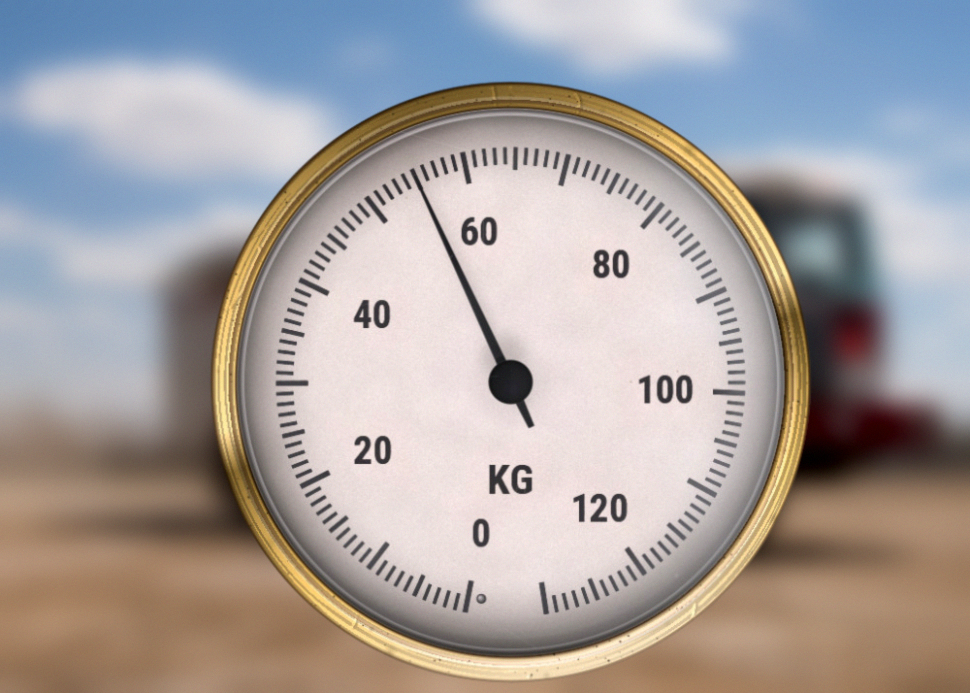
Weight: 55 kg
